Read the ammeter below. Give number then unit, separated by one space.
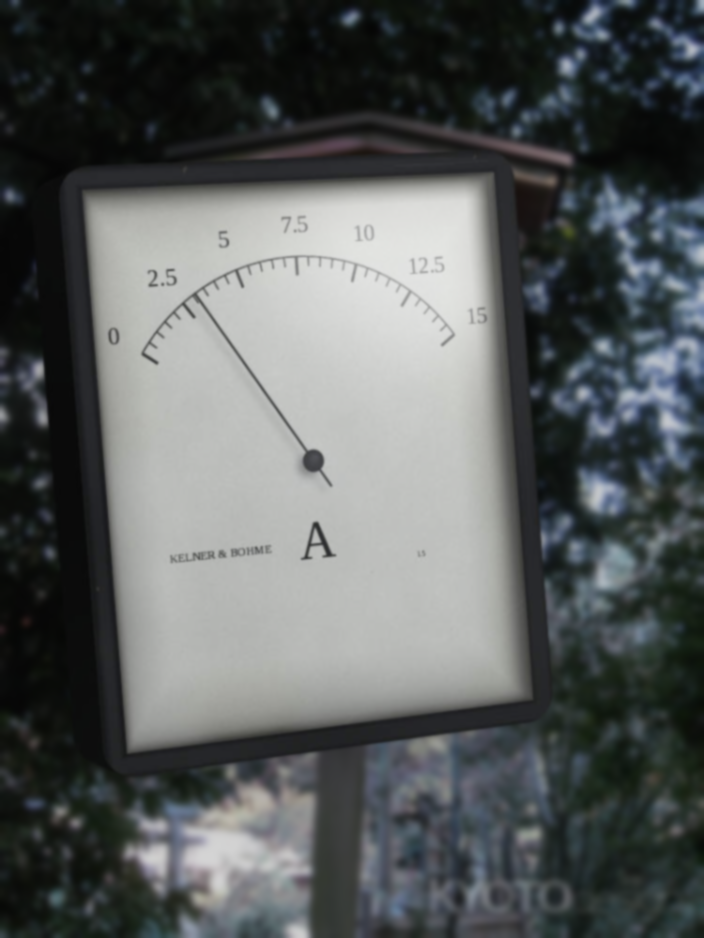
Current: 3 A
